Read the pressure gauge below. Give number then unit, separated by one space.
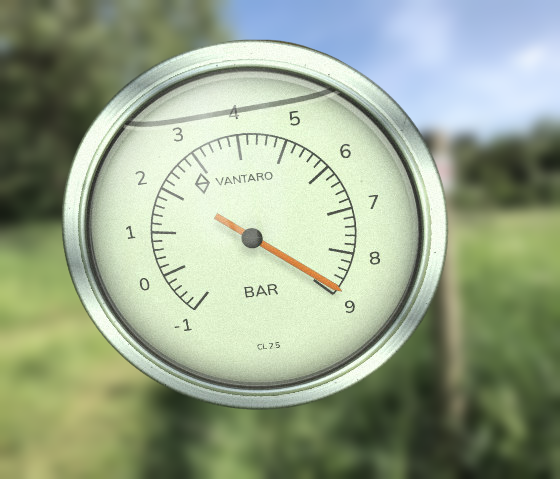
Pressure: 8.8 bar
